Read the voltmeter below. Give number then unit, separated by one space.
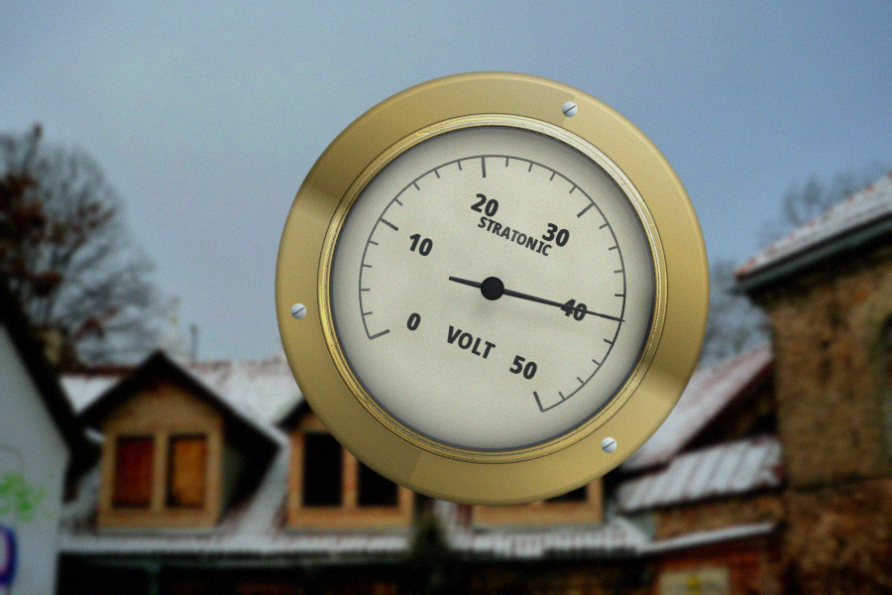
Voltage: 40 V
